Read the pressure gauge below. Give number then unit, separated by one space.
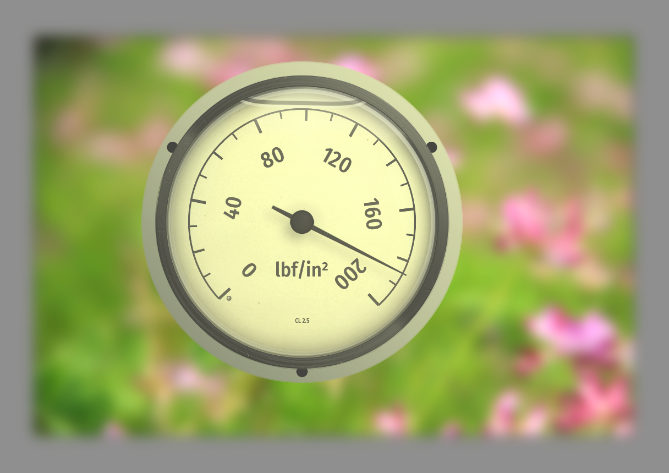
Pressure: 185 psi
